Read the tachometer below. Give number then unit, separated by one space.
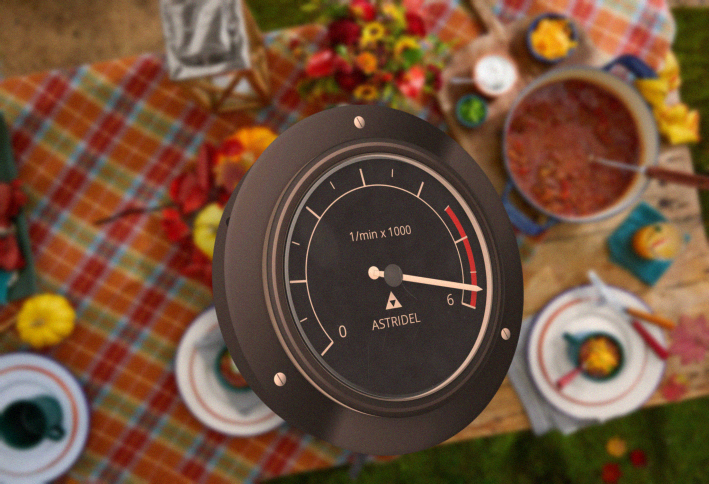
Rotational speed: 5750 rpm
